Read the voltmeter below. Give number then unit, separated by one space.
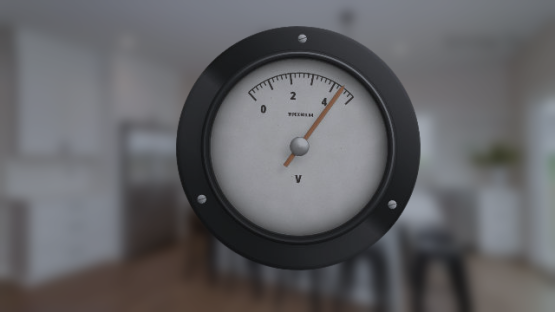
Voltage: 4.4 V
